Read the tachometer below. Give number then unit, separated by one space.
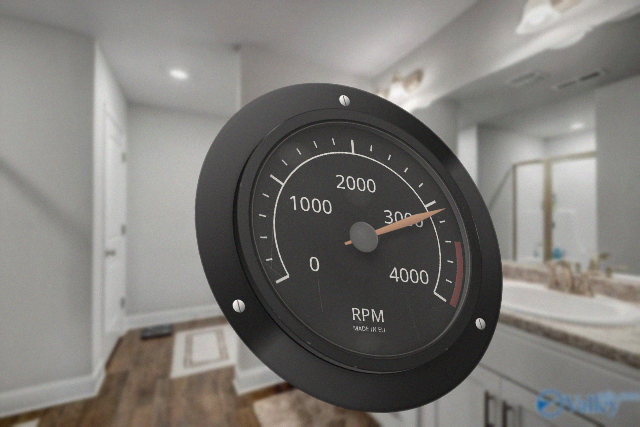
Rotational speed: 3100 rpm
